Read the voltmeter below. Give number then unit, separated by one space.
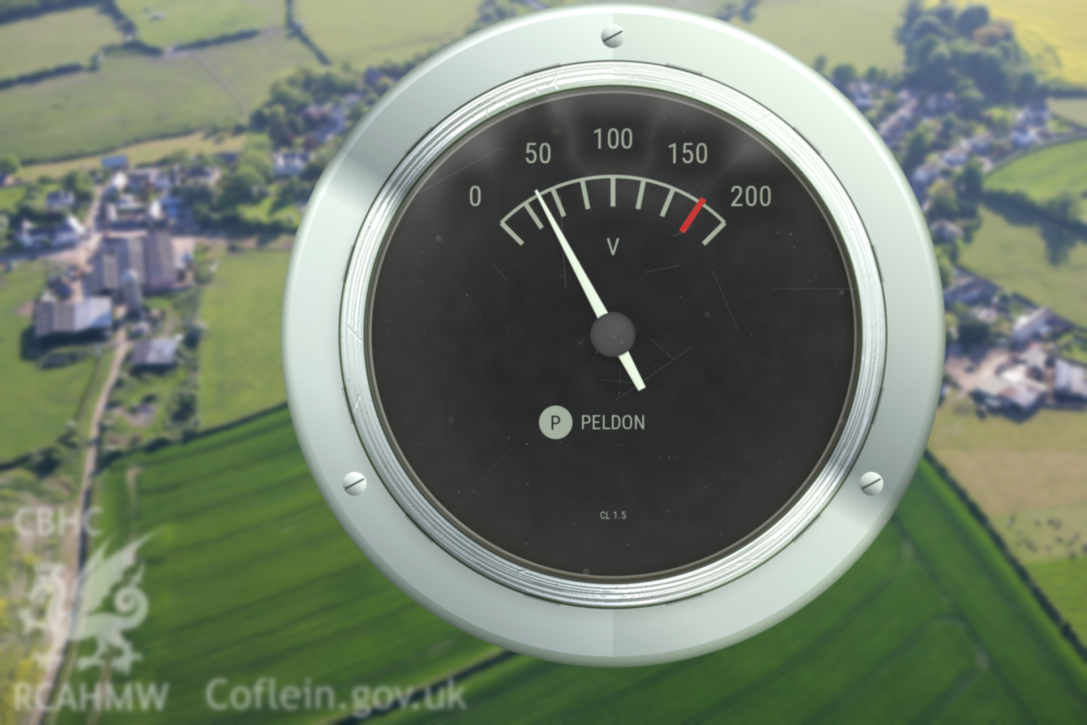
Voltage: 37.5 V
